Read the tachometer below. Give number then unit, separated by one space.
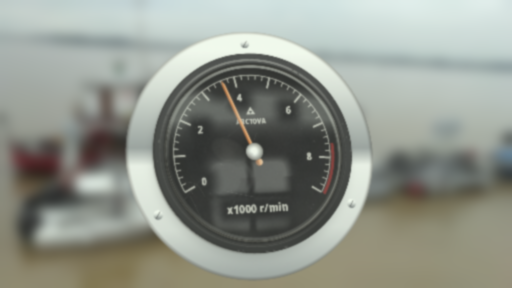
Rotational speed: 3600 rpm
